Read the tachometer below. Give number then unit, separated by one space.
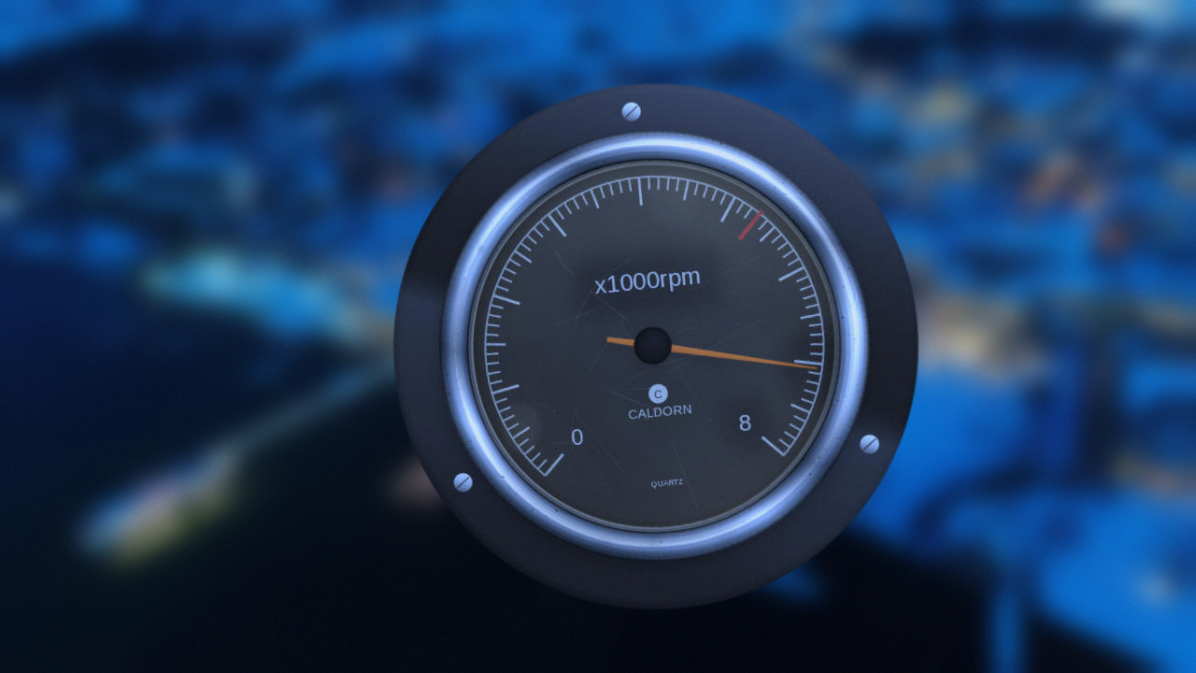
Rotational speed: 7050 rpm
